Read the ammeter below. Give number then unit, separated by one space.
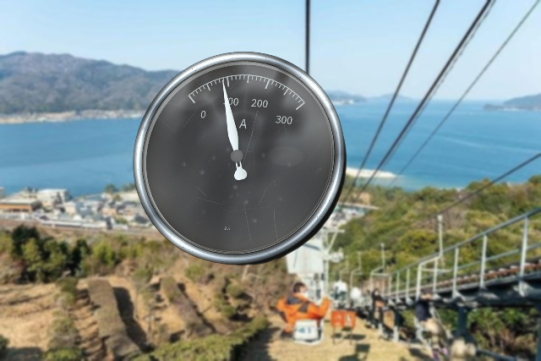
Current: 90 A
